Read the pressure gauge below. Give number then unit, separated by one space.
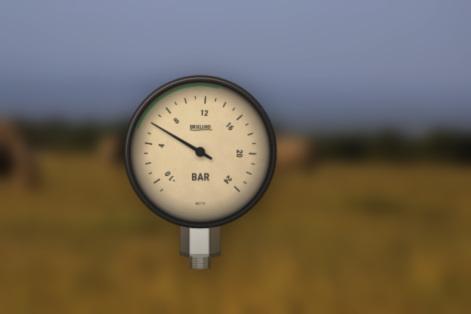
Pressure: 6 bar
